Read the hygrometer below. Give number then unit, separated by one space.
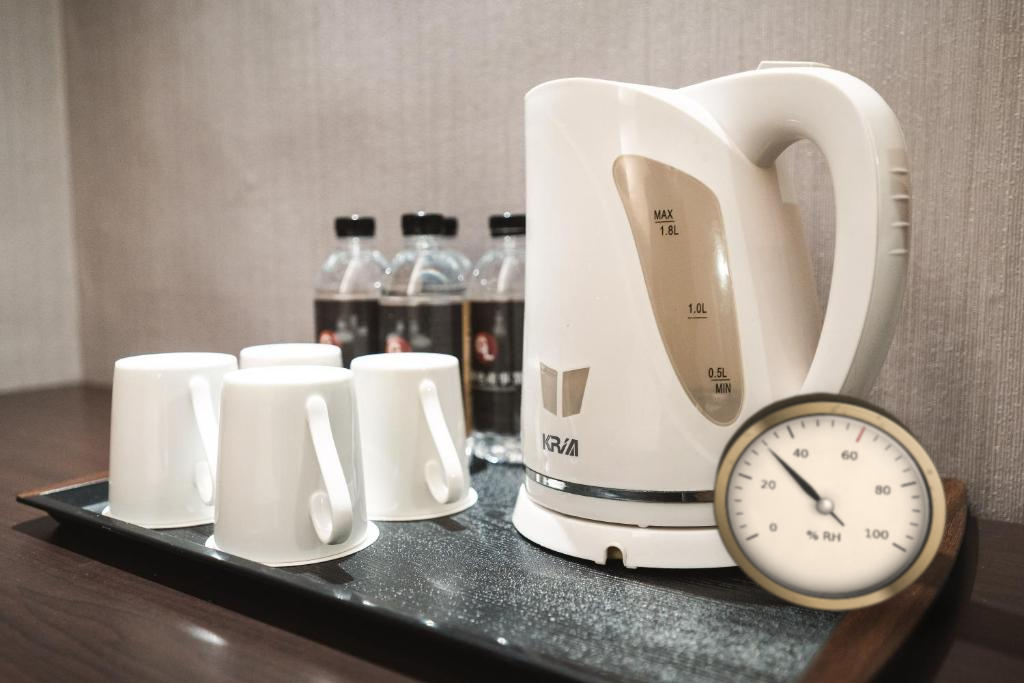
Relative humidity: 32 %
